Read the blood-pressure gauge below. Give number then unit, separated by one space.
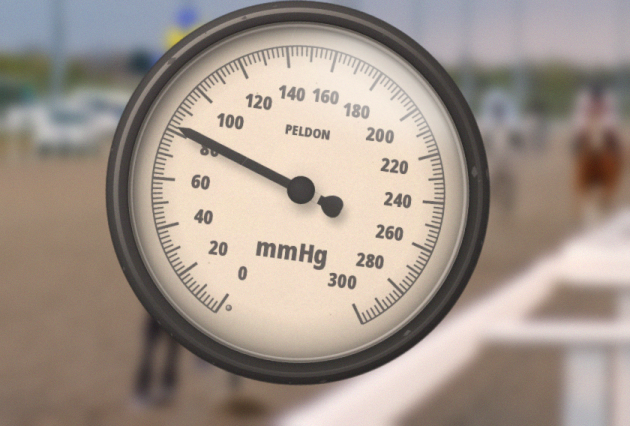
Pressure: 82 mmHg
